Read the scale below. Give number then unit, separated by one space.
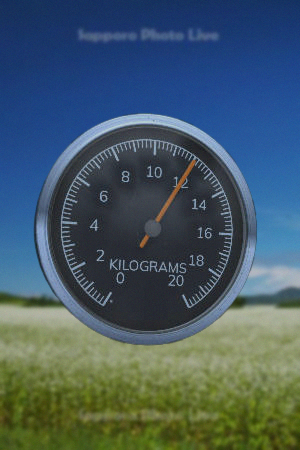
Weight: 12 kg
